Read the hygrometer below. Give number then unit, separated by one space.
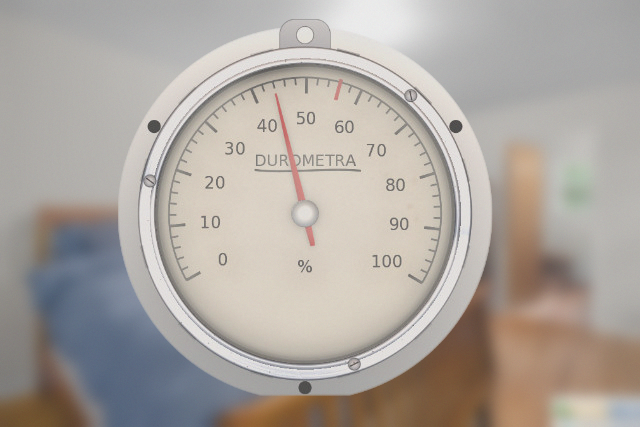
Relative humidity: 44 %
